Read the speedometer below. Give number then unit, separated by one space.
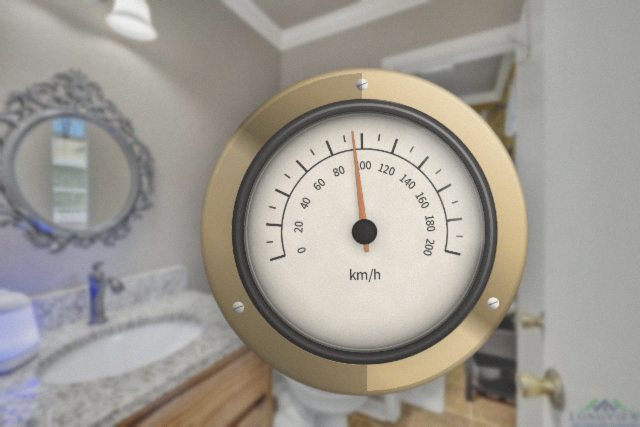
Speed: 95 km/h
